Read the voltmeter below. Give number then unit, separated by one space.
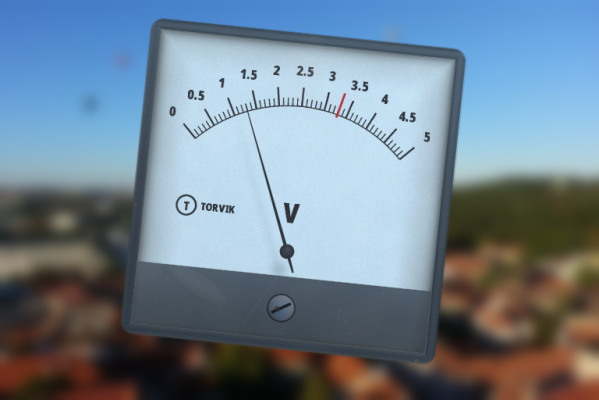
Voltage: 1.3 V
